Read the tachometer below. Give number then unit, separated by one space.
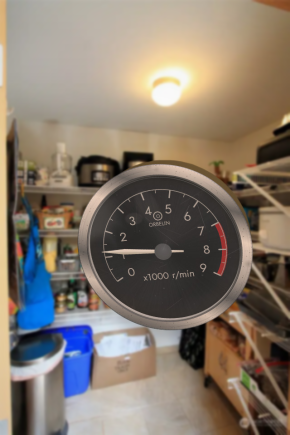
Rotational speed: 1250 rpm
